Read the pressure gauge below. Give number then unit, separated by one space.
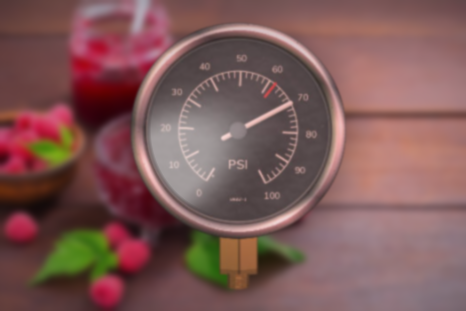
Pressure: 70 psi
